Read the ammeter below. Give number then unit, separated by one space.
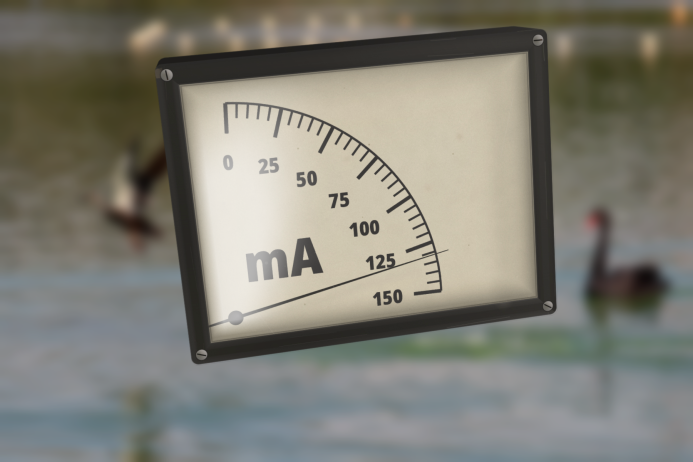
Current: 130 mA
